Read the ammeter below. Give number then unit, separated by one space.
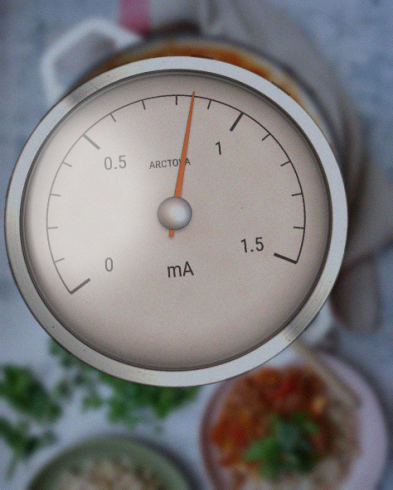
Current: 0.85 mA
